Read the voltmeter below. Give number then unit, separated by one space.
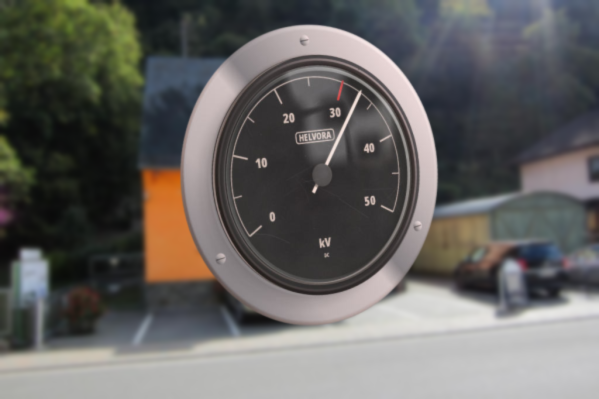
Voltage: 32.5 kV
